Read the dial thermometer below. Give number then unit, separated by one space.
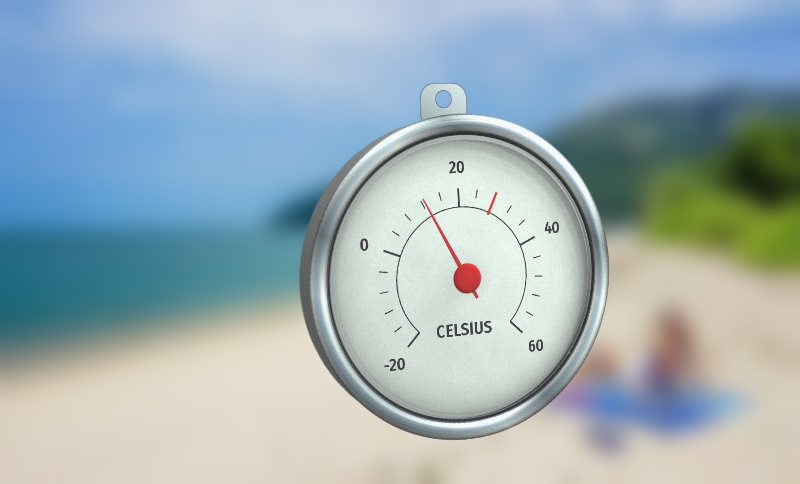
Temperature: 12 °C
